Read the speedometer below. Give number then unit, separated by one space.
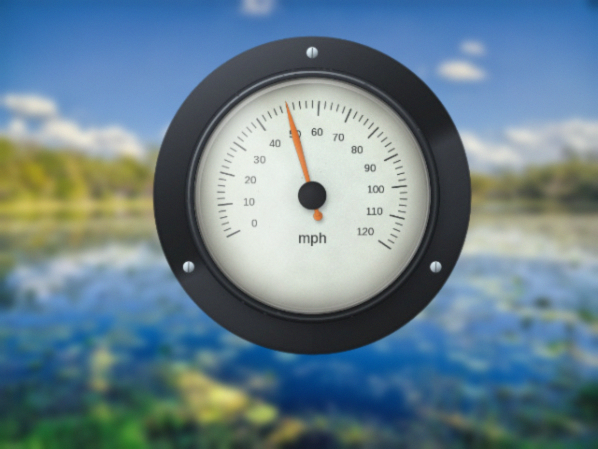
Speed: 50 mph
